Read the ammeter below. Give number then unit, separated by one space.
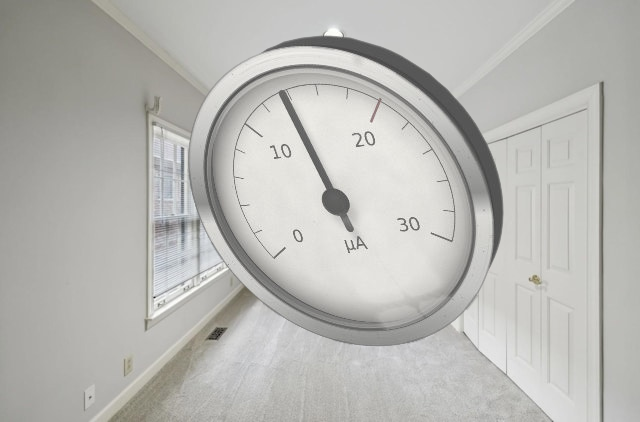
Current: 14 µA
